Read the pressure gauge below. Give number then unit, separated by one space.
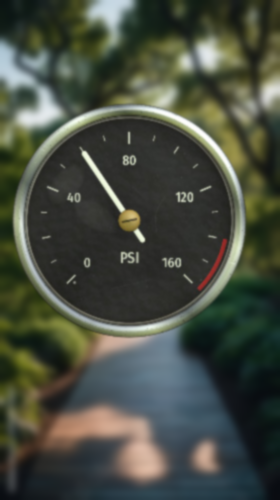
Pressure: 60 psi
